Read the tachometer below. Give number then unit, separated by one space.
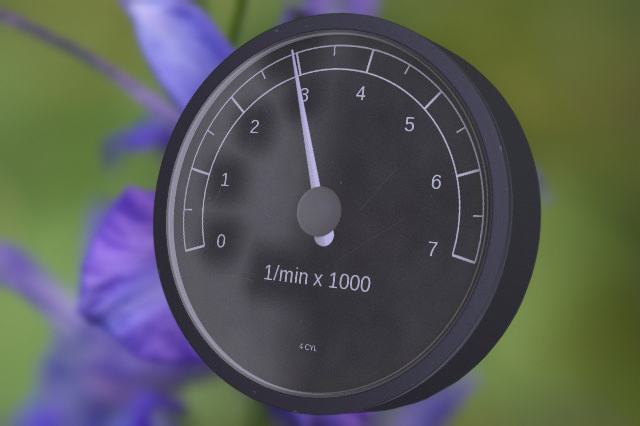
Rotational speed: 3000 rpm
